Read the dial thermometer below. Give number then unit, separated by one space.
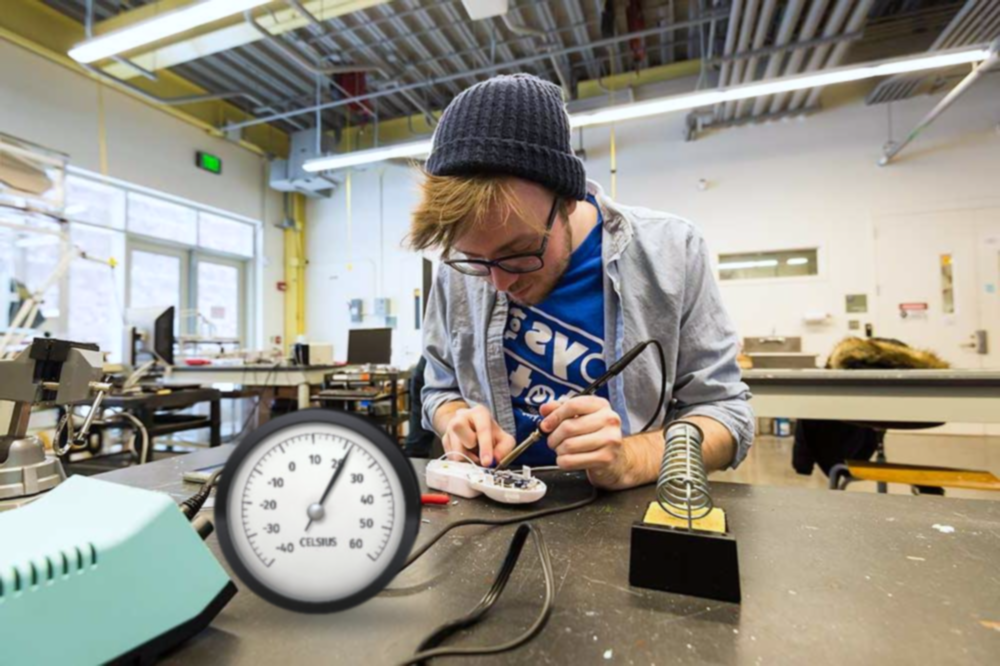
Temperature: 22 °C
